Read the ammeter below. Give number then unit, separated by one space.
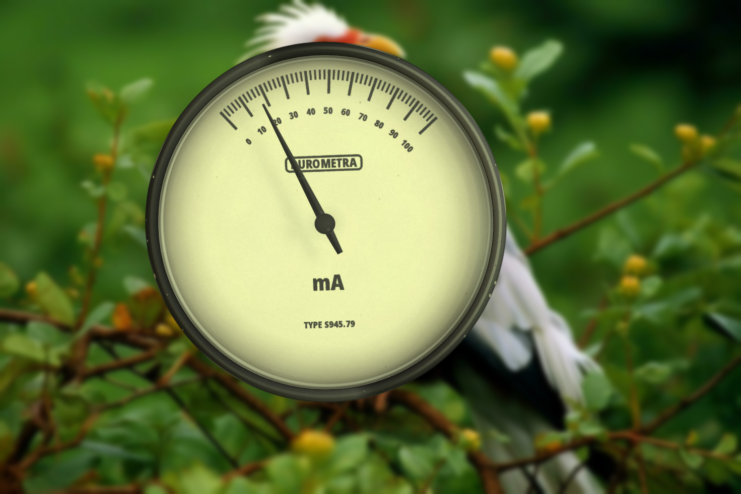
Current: 18 mA
